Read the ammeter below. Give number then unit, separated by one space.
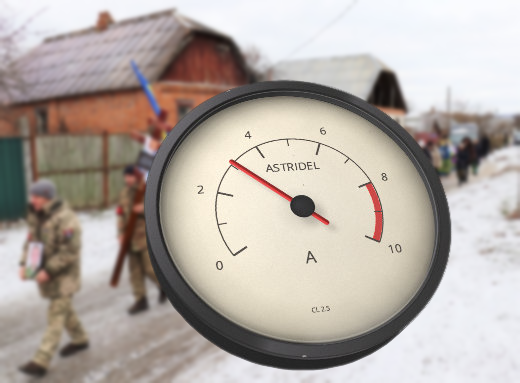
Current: 3 A
